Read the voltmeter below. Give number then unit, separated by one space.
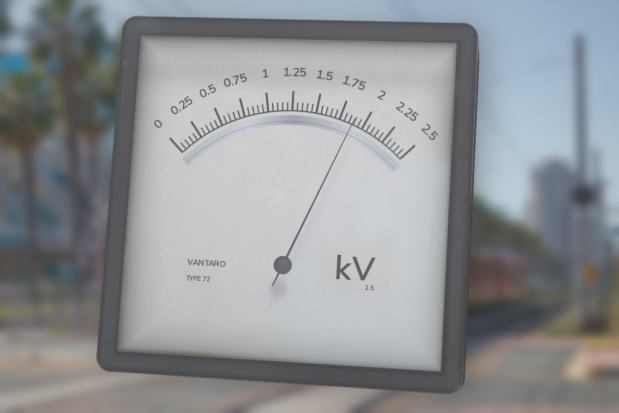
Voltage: 1.9 kV
